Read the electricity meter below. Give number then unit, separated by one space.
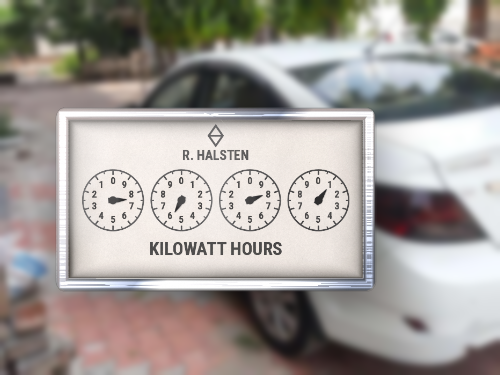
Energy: 7581 kWh
